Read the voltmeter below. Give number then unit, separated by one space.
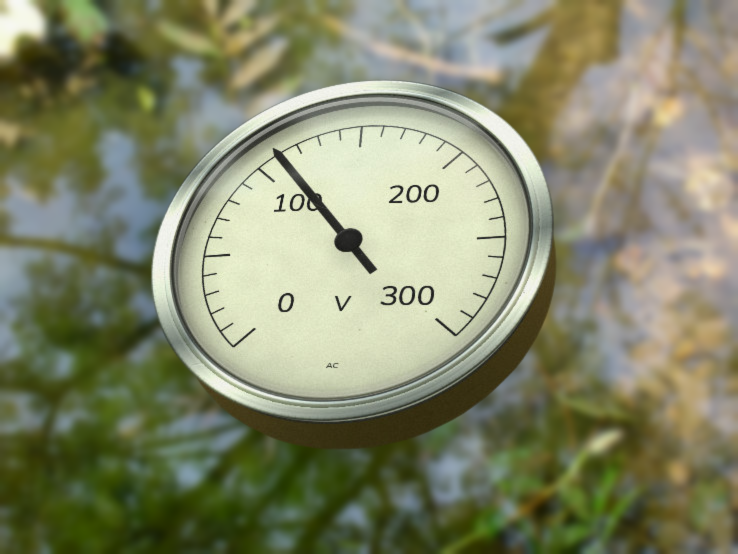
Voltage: 110 V
